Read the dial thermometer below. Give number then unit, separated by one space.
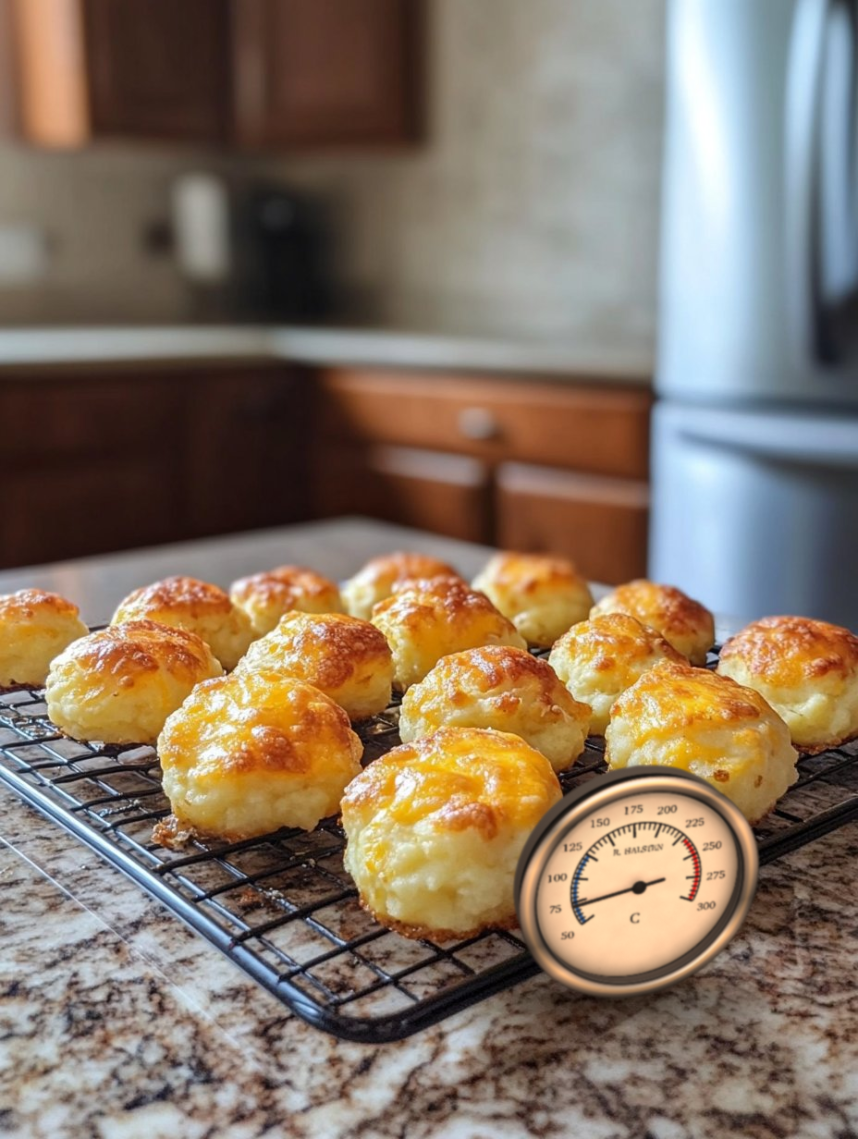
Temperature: 75 °C
